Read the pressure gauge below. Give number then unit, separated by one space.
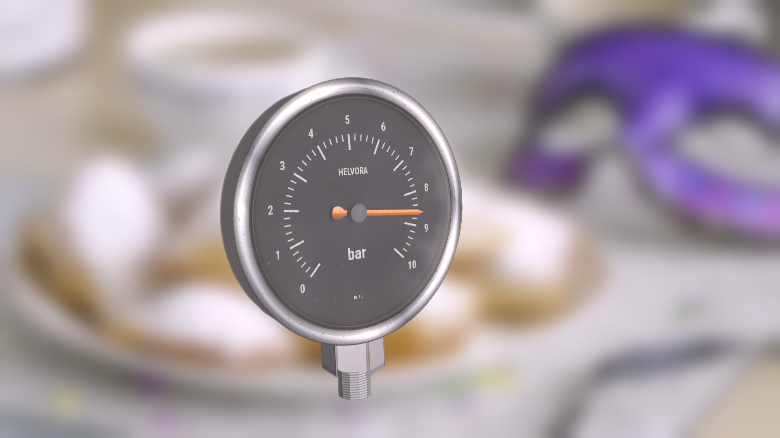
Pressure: 8.6 bar
